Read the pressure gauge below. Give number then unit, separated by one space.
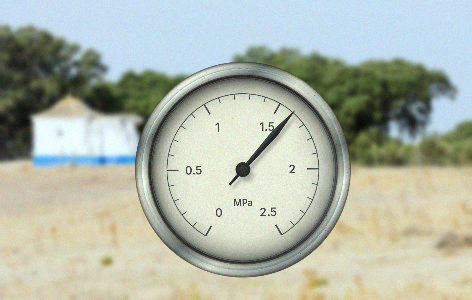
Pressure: 1.6 MPa
